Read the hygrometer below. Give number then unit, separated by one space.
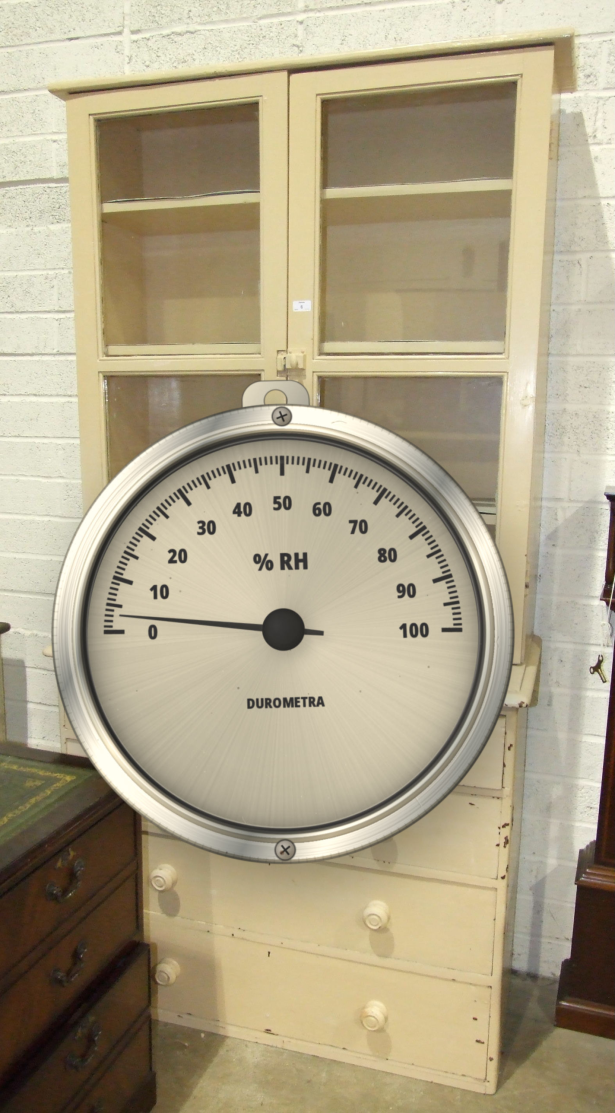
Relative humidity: 3 %
